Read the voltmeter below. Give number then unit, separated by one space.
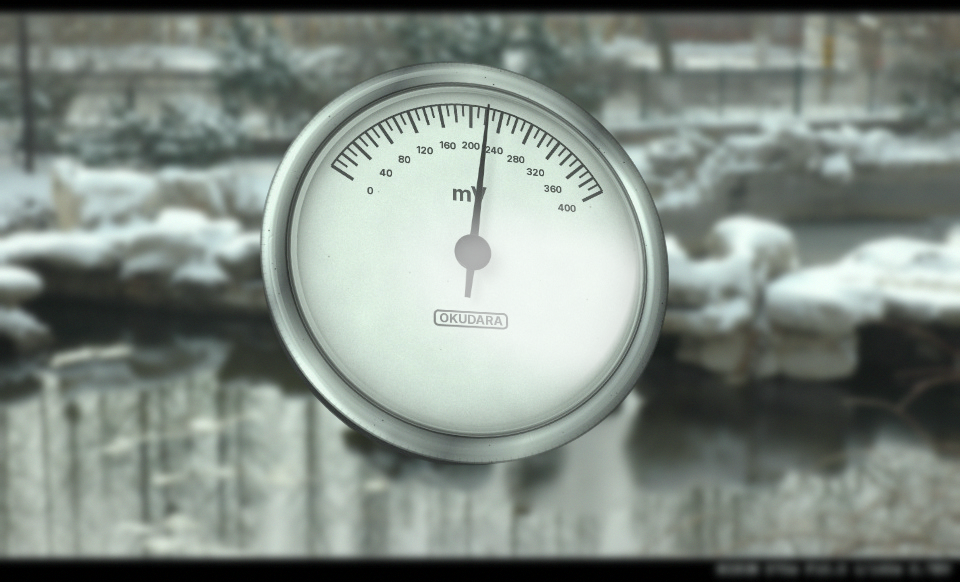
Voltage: 220 mV
